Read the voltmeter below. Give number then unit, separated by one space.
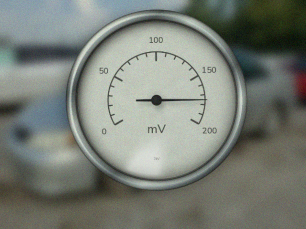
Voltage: 175 mV
